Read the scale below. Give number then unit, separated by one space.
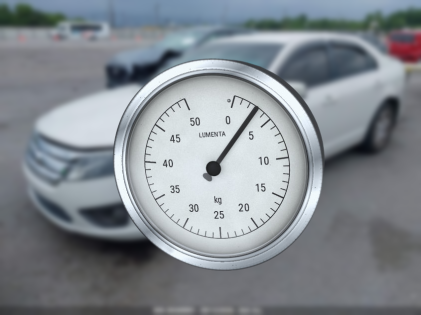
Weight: 3 kg
